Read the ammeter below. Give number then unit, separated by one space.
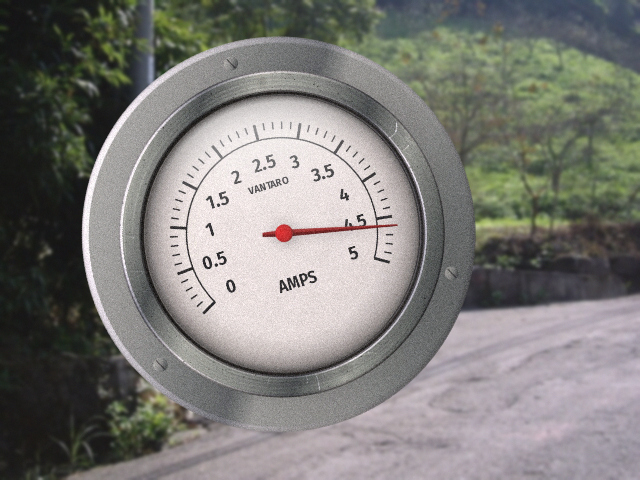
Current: 4.6 A
